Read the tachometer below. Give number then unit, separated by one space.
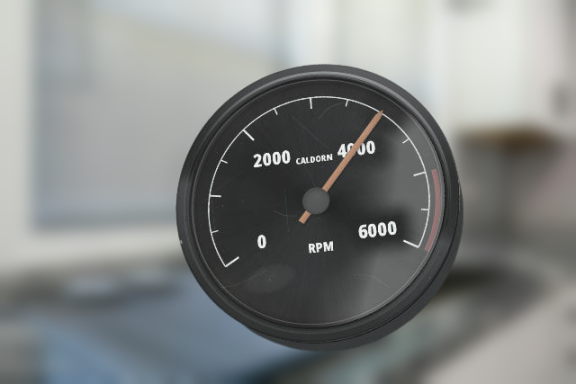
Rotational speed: 4000 rpm
